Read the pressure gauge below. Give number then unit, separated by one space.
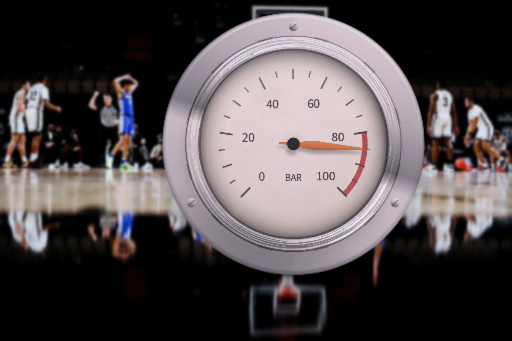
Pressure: 85 bar
